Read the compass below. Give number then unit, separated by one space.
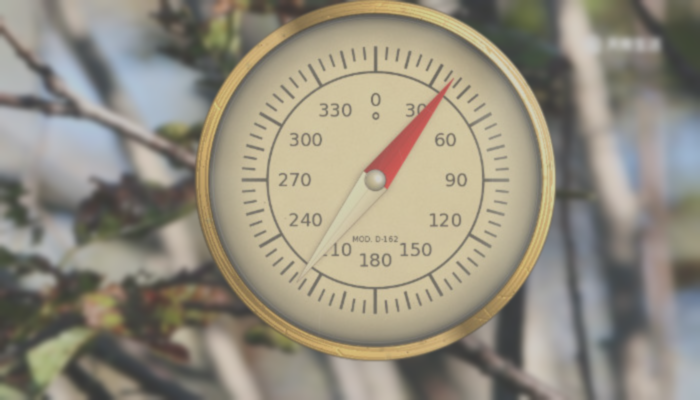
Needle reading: 37.5 °
